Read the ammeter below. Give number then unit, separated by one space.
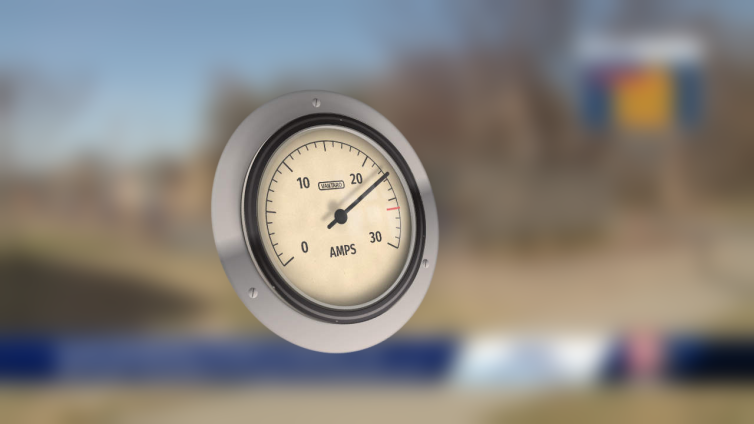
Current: 22.5 A
